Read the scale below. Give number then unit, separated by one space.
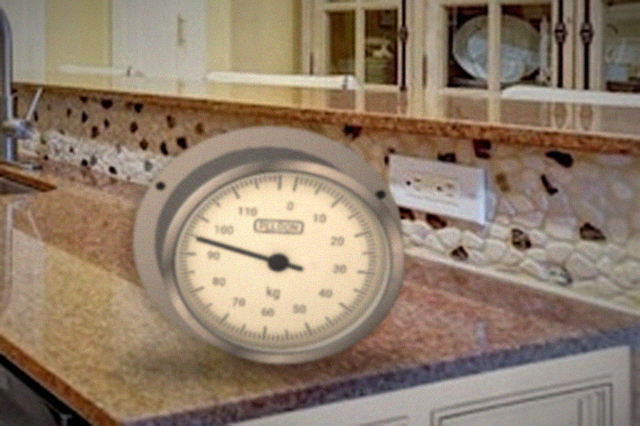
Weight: 95 kg
